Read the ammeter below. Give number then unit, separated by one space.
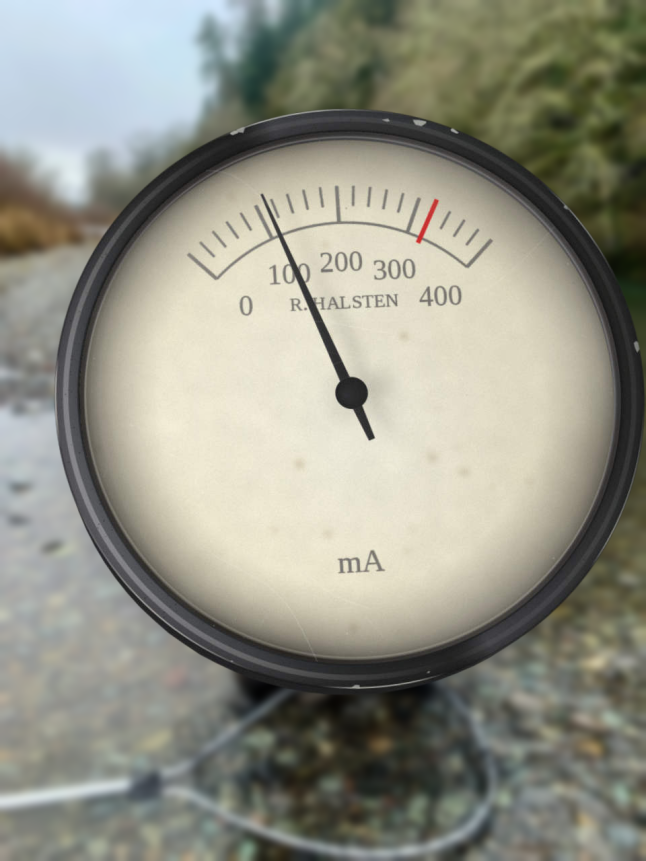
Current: 110 mA
